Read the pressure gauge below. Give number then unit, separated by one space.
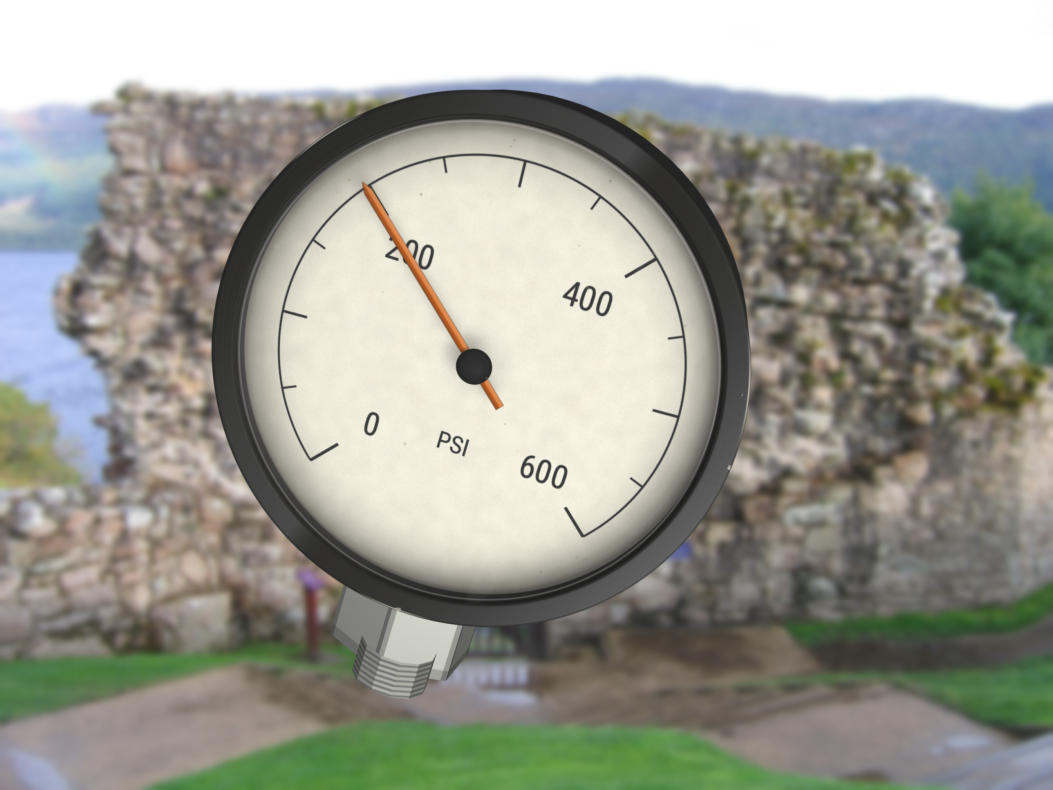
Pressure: 200 psi
